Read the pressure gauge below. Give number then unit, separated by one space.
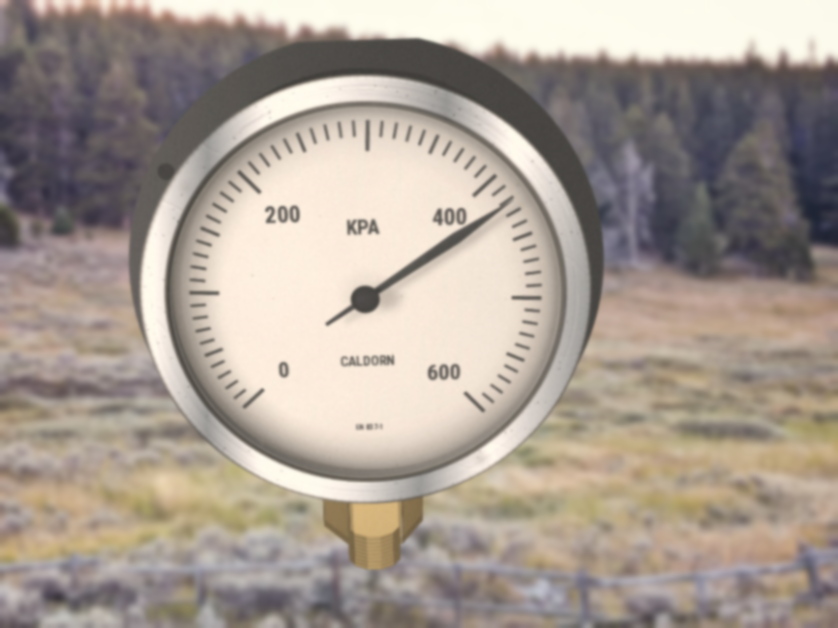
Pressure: 420 kPa
